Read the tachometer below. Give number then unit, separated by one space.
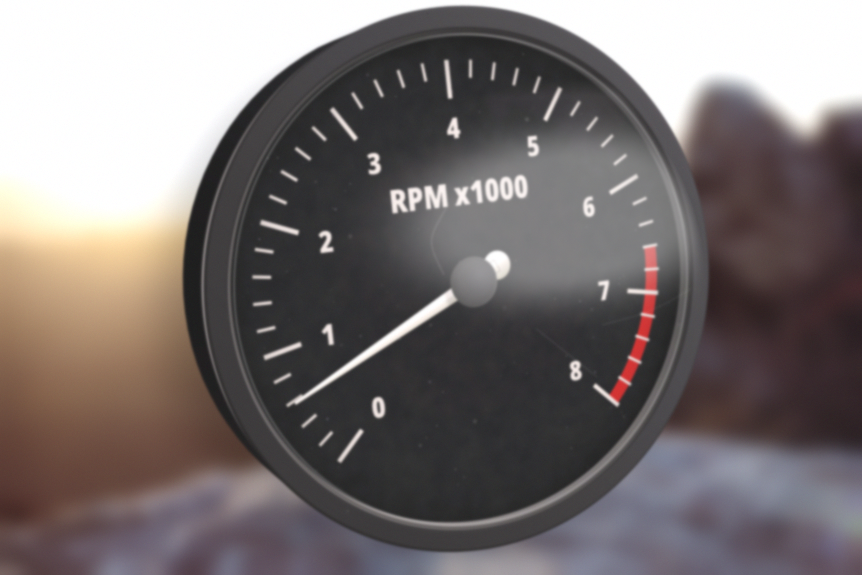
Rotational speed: 600 rpm
